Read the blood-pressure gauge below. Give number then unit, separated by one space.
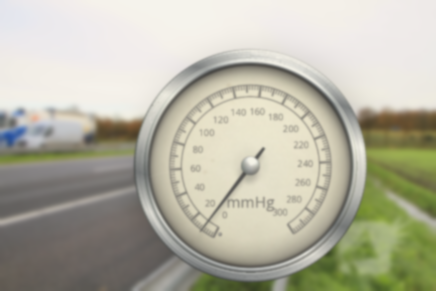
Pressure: 10 mmHg
